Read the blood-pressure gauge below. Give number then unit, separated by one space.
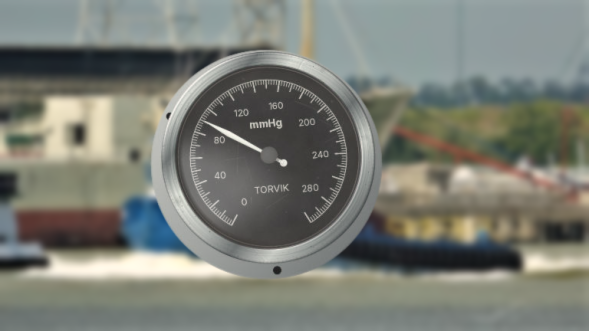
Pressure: 90 mmHg
